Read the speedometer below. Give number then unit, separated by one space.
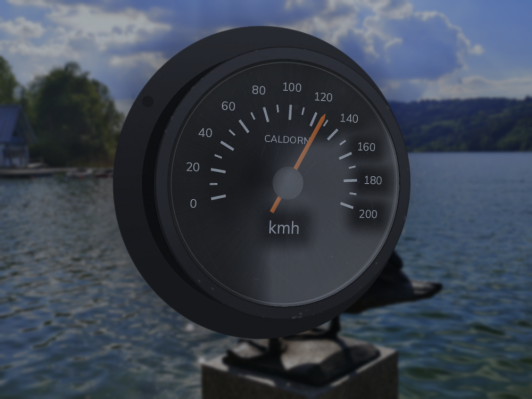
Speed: 125 km/h
